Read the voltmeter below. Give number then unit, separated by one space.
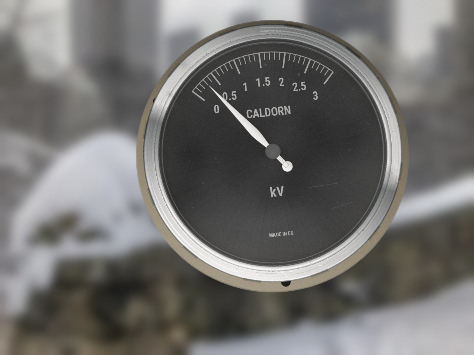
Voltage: 0.3 kV
